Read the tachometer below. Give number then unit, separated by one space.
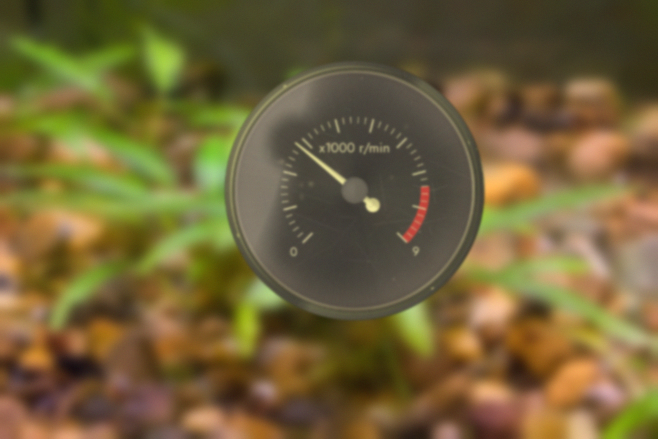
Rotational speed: 2800 rpm
